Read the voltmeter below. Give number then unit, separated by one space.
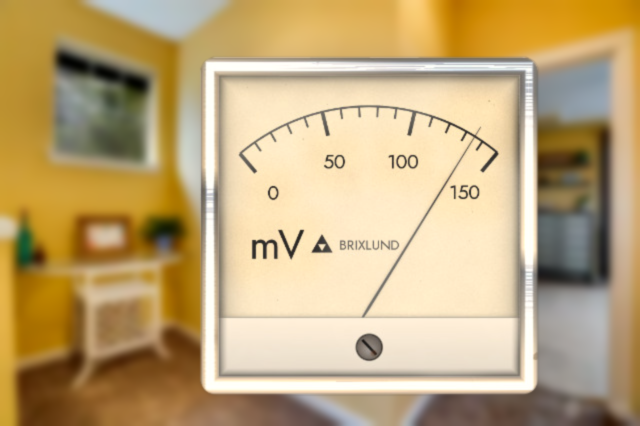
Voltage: 135 mV
